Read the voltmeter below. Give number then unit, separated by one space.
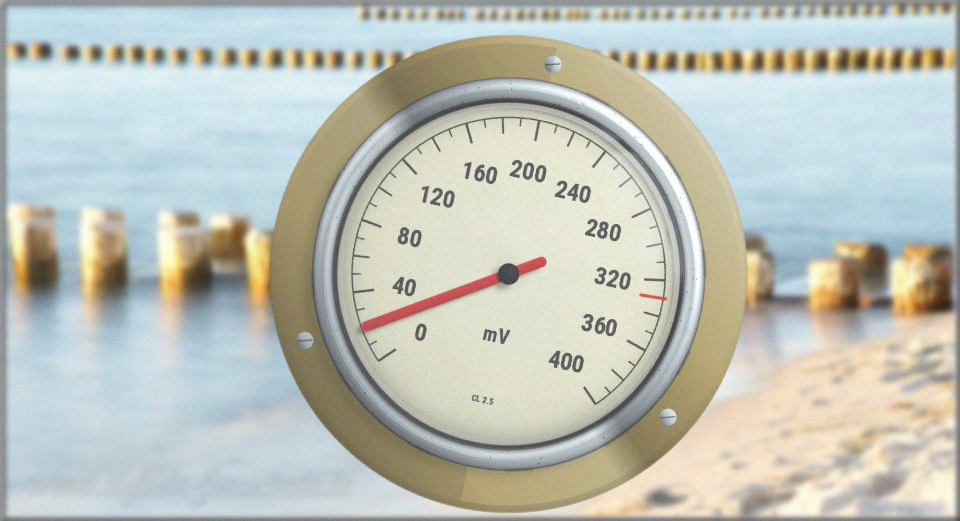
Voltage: 20 mV
